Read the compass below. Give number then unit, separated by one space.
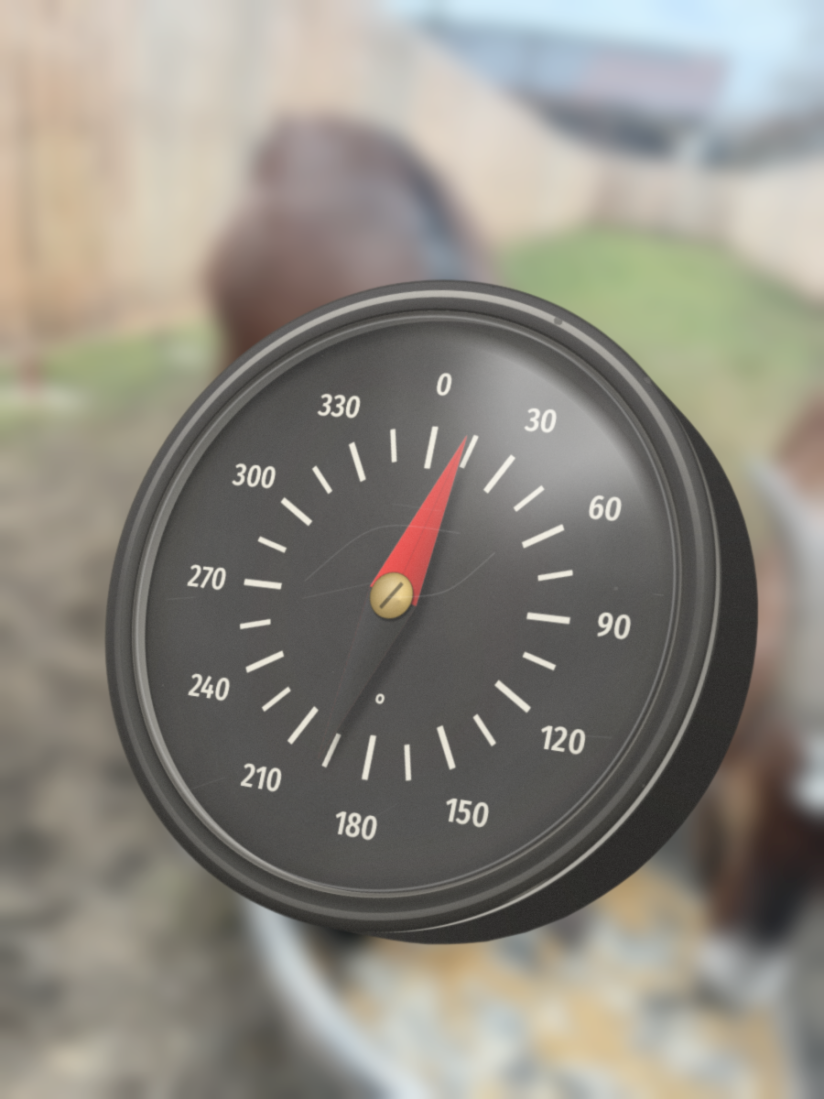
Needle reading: 15 °
